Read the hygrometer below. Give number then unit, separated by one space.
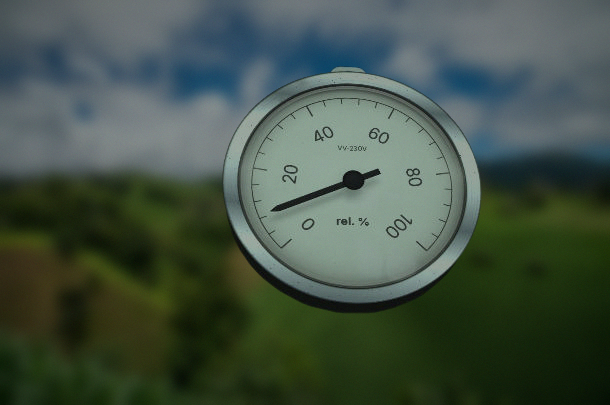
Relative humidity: 8 %
